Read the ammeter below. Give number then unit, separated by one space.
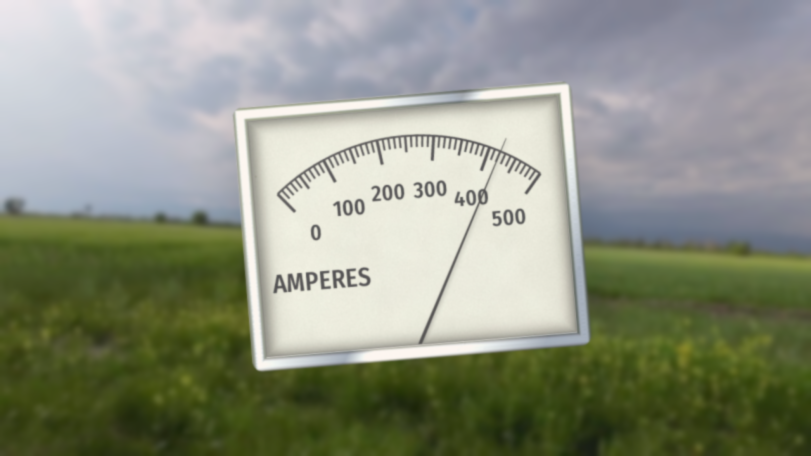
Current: 420 A
